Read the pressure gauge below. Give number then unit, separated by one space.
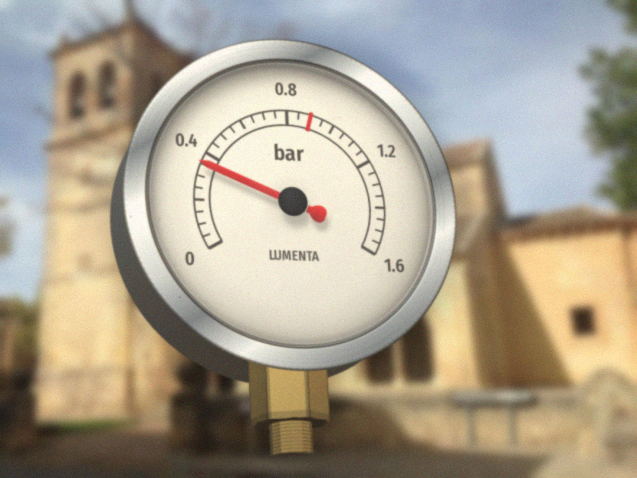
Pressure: 0.35 bar
